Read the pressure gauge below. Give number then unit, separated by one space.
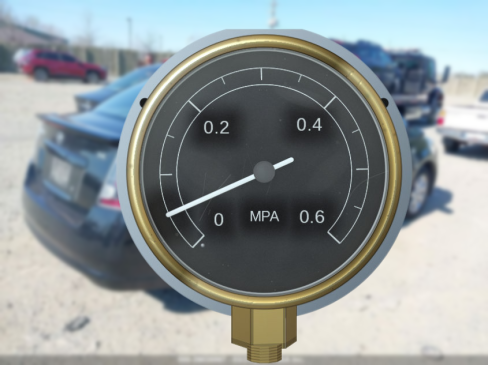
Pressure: 0.05 MPa
